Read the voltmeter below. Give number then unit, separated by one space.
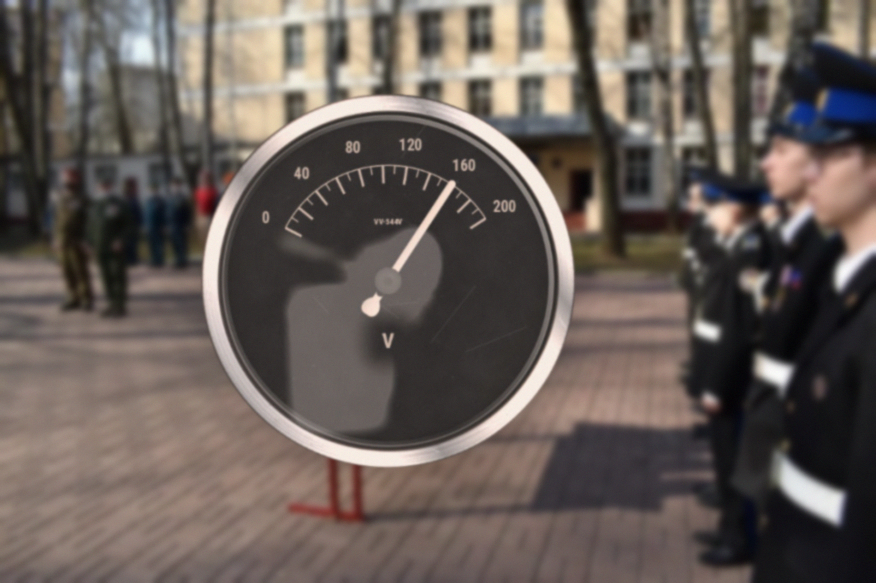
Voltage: 160 V
